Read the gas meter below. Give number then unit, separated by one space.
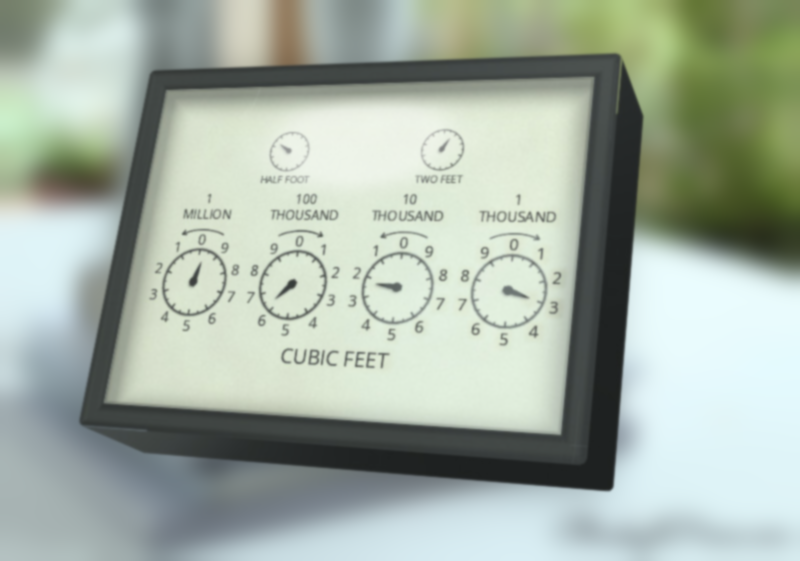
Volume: 962300 ft³
